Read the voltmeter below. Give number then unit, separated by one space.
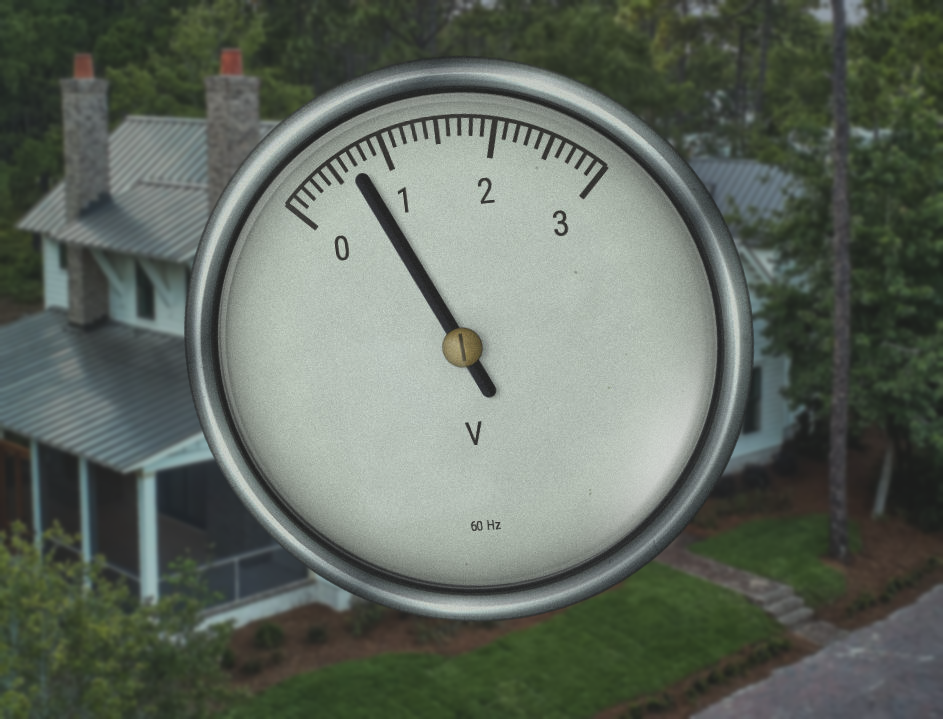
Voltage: 0.7 V
